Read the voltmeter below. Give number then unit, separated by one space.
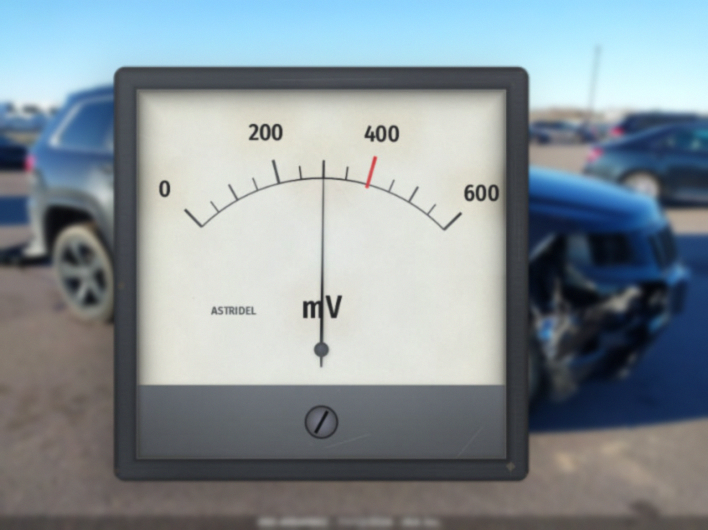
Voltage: 300 mV
